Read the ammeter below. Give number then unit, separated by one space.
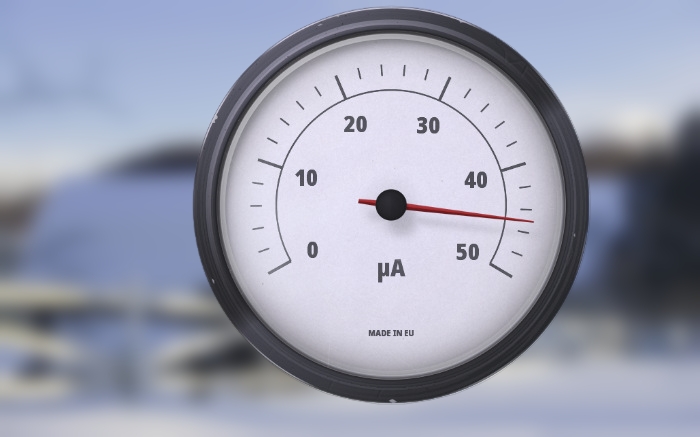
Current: 45 µA
